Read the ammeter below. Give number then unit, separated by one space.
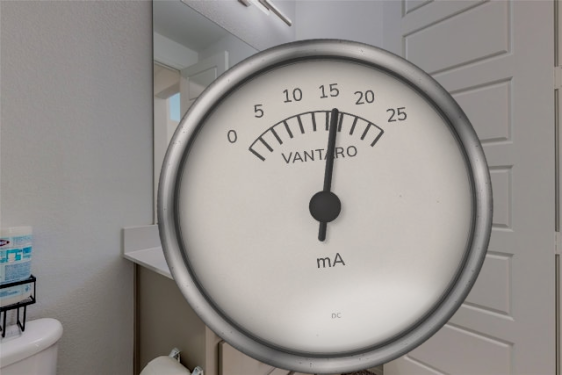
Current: 16.25 mA
